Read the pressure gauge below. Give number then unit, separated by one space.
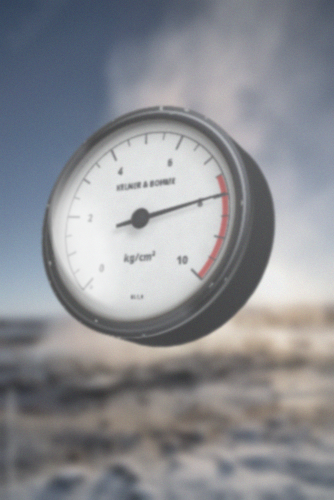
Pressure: 8 kg/cm²
